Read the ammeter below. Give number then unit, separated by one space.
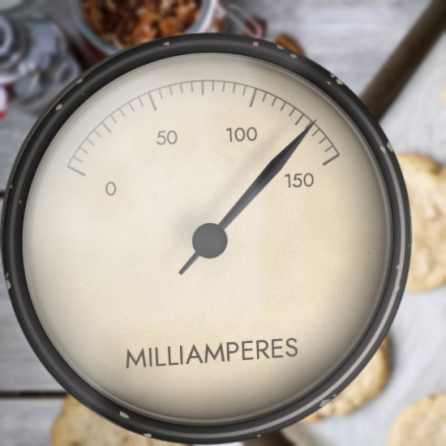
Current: 130 mA
